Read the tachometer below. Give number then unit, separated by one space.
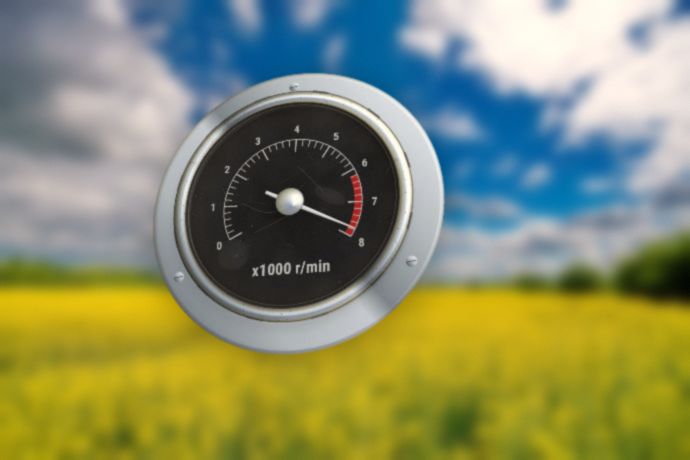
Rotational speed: 7800 rpm
